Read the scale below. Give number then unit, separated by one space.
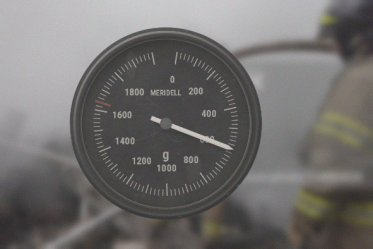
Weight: 600 g
